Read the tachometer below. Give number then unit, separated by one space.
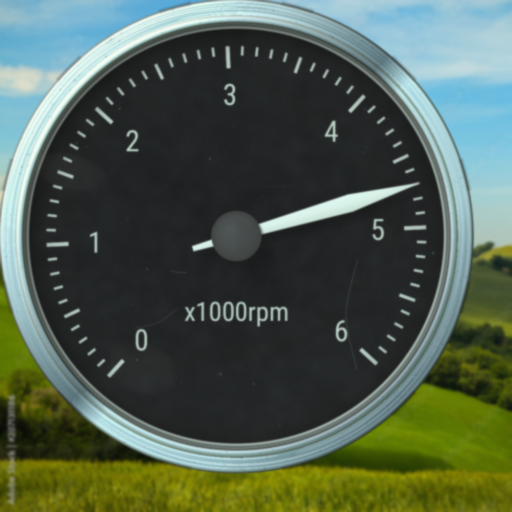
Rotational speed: 4700 rpm
